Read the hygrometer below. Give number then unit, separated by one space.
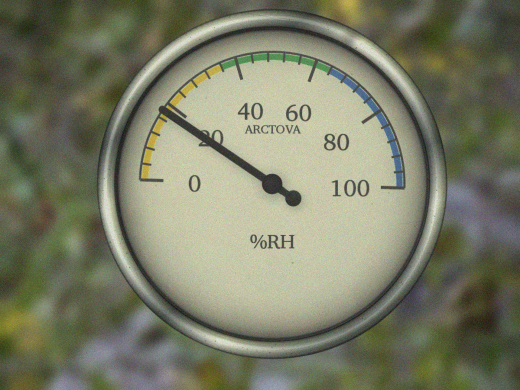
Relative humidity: 18 %
